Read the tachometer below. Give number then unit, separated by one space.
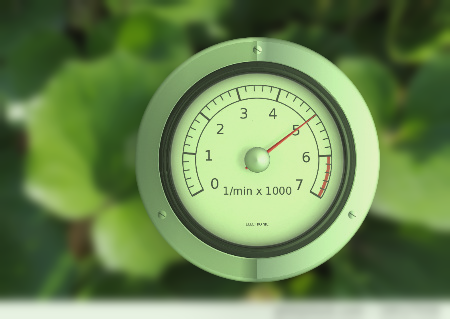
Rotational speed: 5000 rpm
